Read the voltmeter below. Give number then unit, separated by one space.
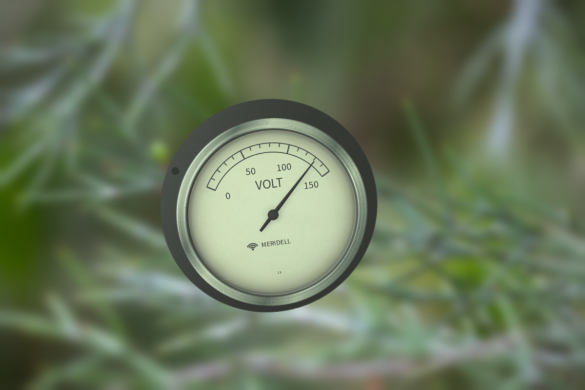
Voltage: 130 V
